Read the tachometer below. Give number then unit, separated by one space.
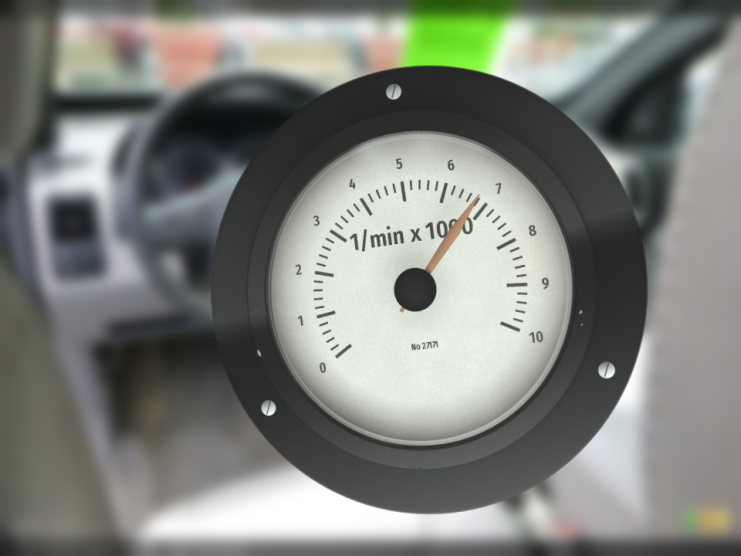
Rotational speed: 6800 rpm
